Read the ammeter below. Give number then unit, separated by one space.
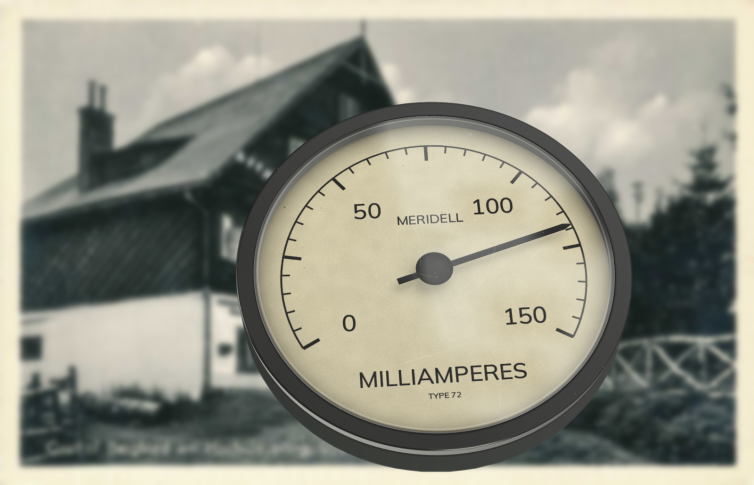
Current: 120 mA
